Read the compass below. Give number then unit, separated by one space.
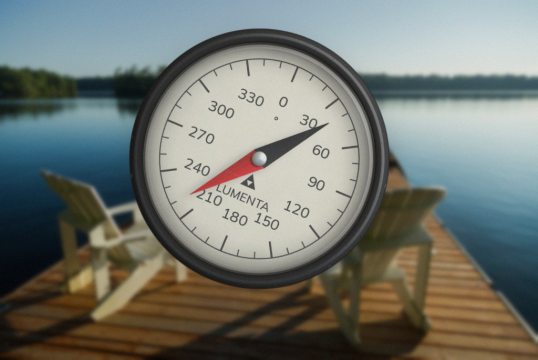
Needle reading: 220 °
